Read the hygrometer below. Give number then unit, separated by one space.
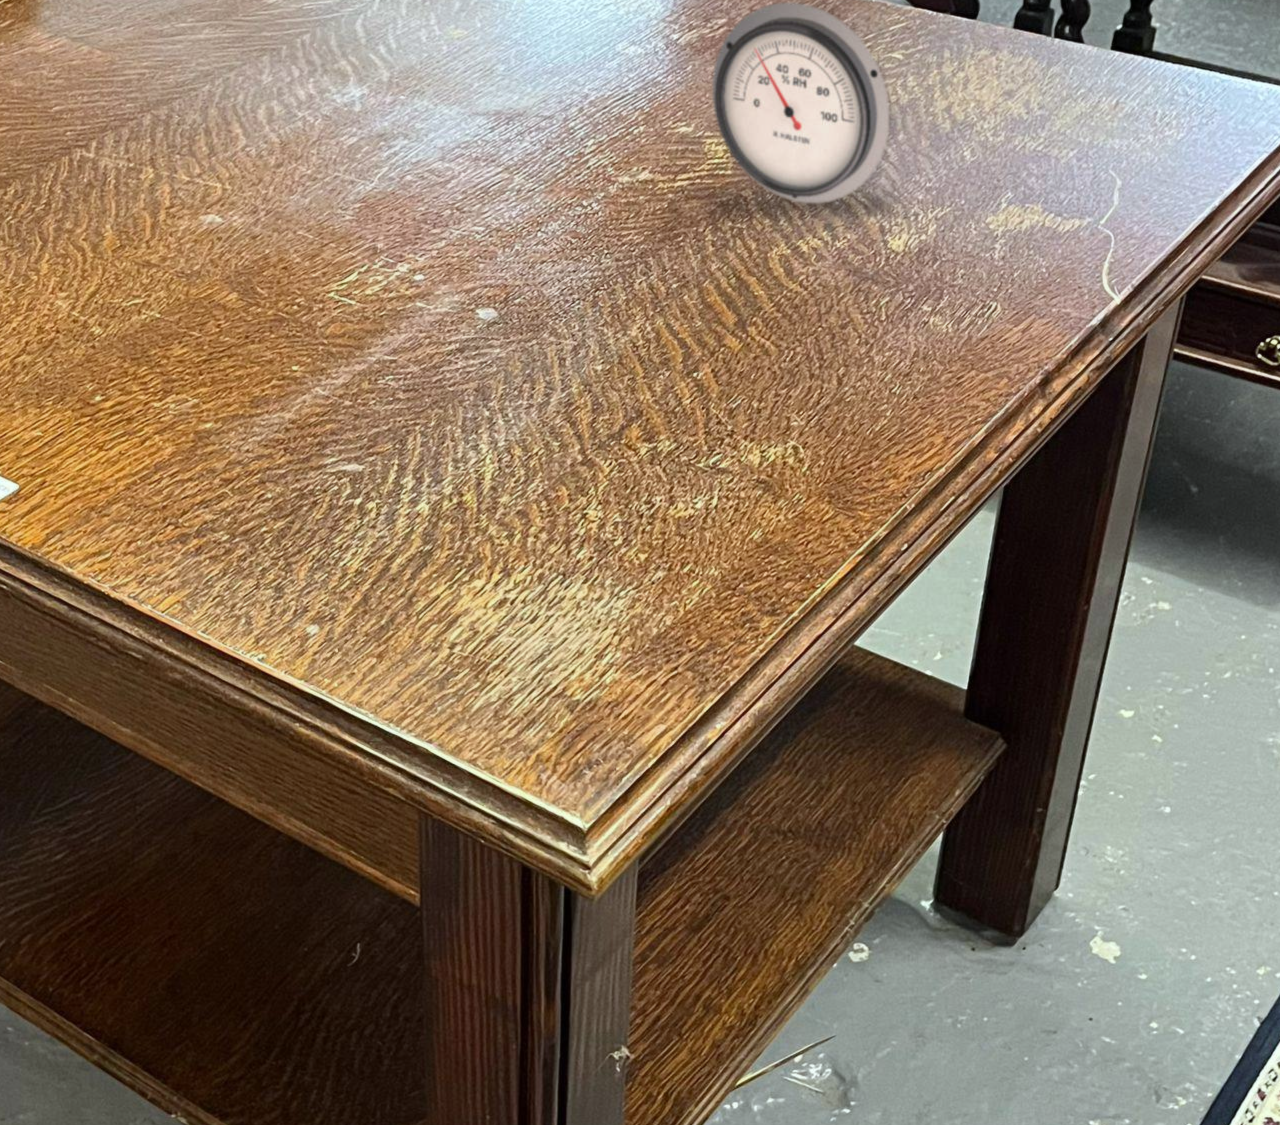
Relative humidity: 30 %
